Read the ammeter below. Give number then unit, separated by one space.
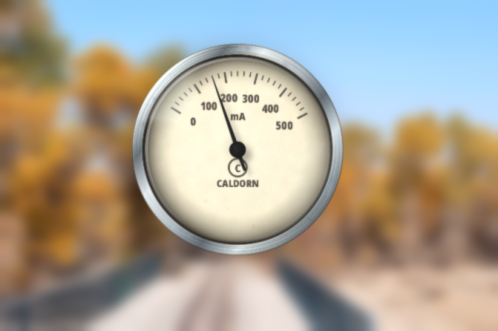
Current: 160 mA
